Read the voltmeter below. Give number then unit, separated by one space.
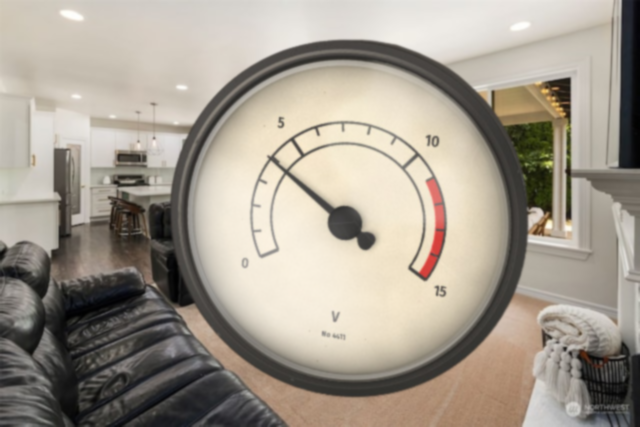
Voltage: 4 V
